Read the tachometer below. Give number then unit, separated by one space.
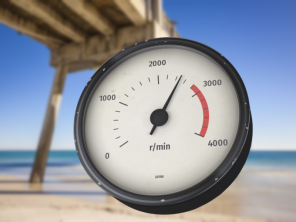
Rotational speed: 2500 rpm
